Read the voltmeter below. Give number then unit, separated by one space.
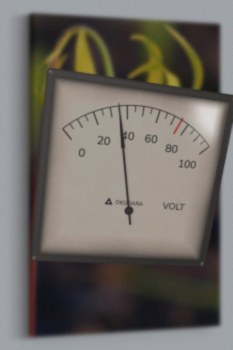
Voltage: 35 V
